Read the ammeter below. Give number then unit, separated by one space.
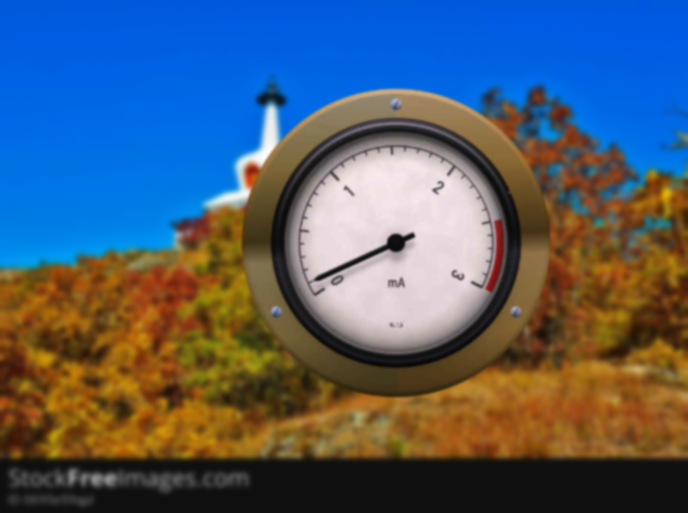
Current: 0.1 mA
